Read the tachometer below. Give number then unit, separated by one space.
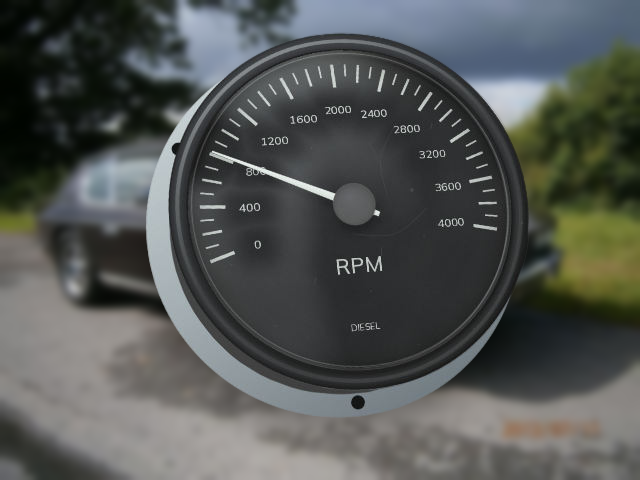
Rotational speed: 800 rpm
